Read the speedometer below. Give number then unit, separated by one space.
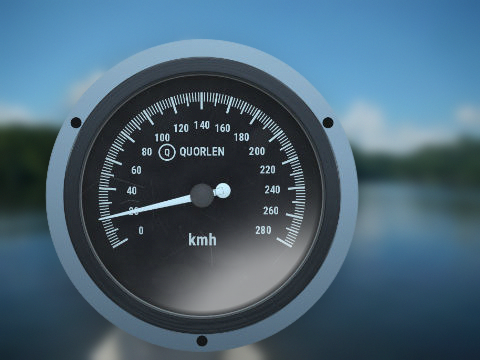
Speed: 20 km/h
